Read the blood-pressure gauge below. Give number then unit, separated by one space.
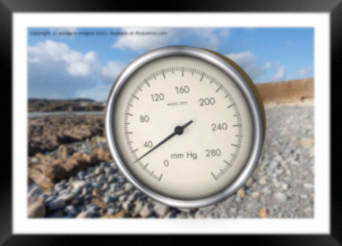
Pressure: 30 mmHg
